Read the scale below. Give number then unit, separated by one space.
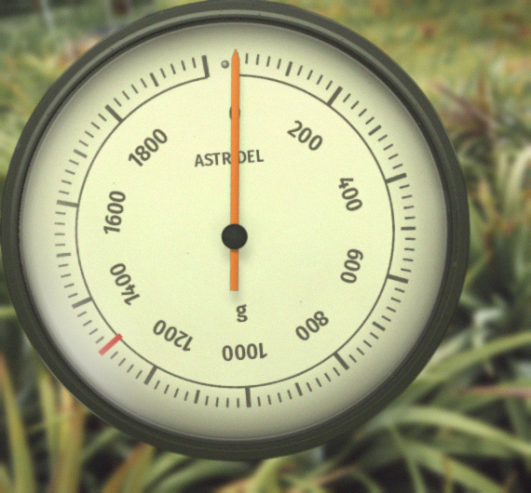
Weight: 0 g
